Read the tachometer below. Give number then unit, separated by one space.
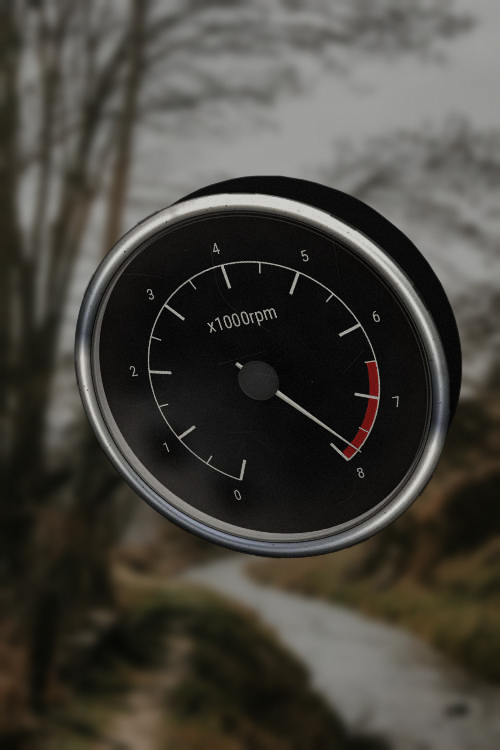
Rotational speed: 7750 rpm
